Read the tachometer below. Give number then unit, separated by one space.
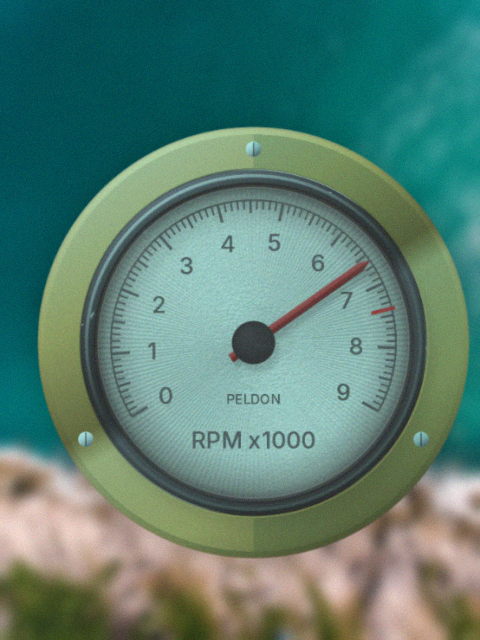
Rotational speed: 6600 rpm
